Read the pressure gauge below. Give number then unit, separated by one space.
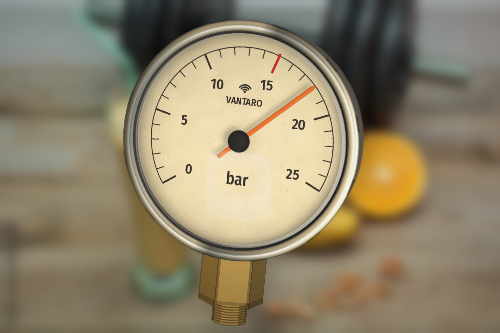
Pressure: 18 bar
